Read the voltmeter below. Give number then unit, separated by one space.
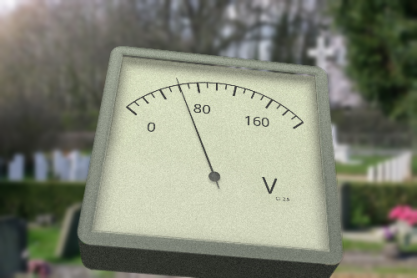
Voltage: 60 V
